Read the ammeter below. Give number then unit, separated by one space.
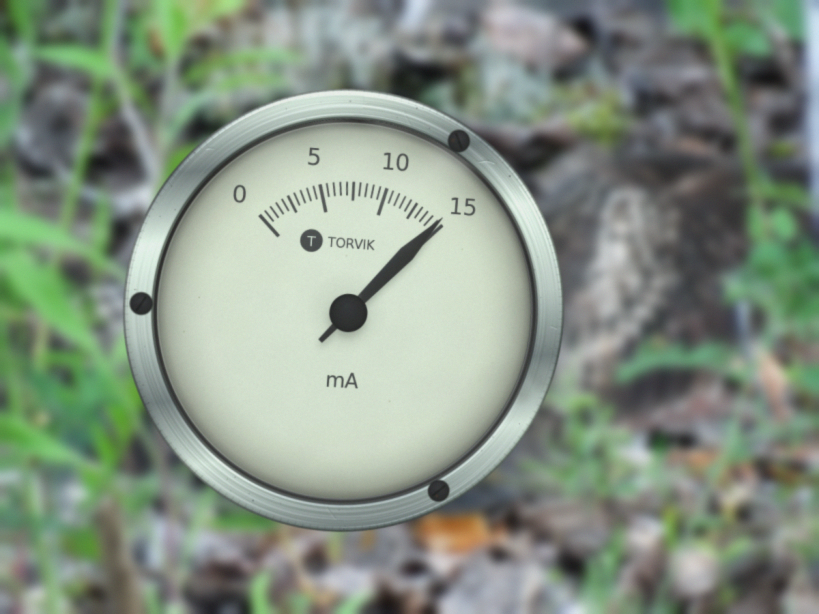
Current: 14.5 mA
